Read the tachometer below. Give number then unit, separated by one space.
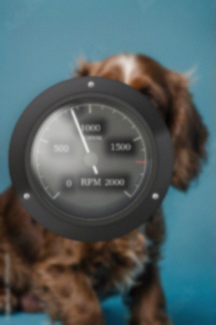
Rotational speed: 850 rpm
